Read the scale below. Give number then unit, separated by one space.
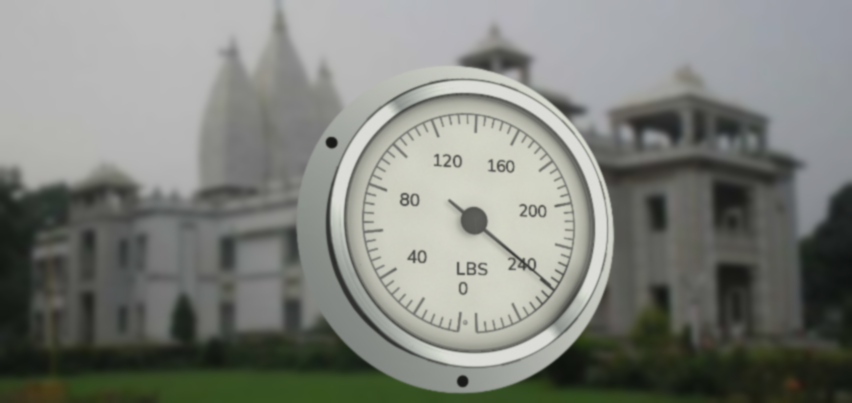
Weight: 240 lb
